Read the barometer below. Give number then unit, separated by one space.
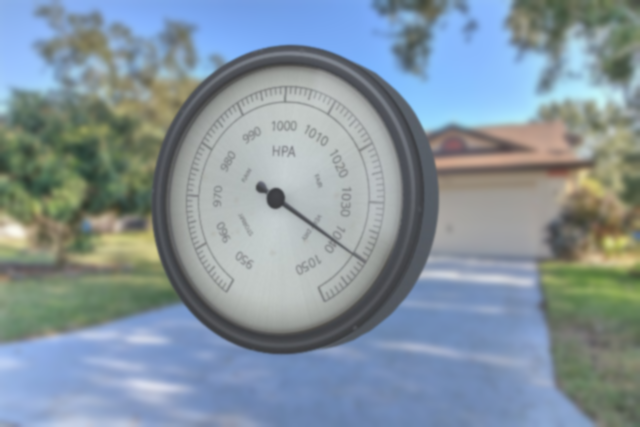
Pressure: 1040 hPa
